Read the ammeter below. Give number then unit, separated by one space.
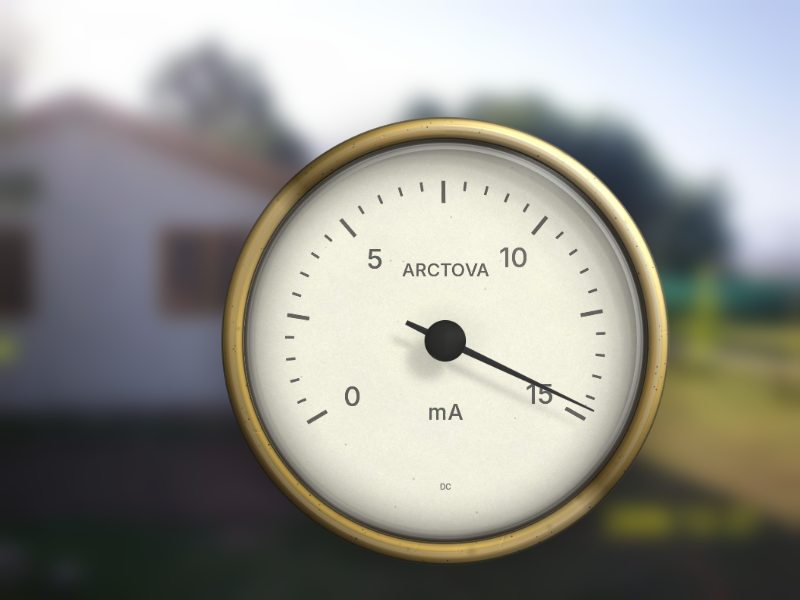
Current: 14.75 mA
